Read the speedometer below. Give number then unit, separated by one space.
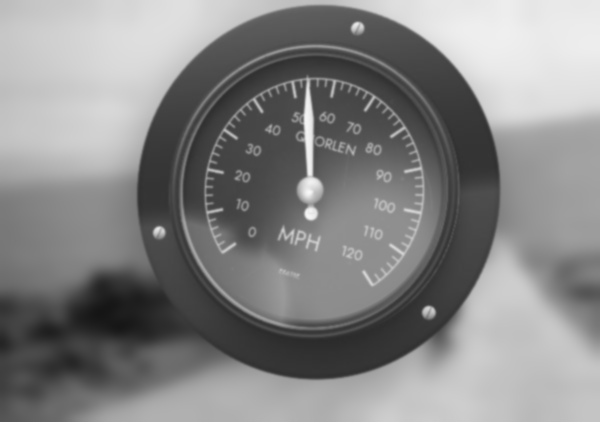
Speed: 54 mph
